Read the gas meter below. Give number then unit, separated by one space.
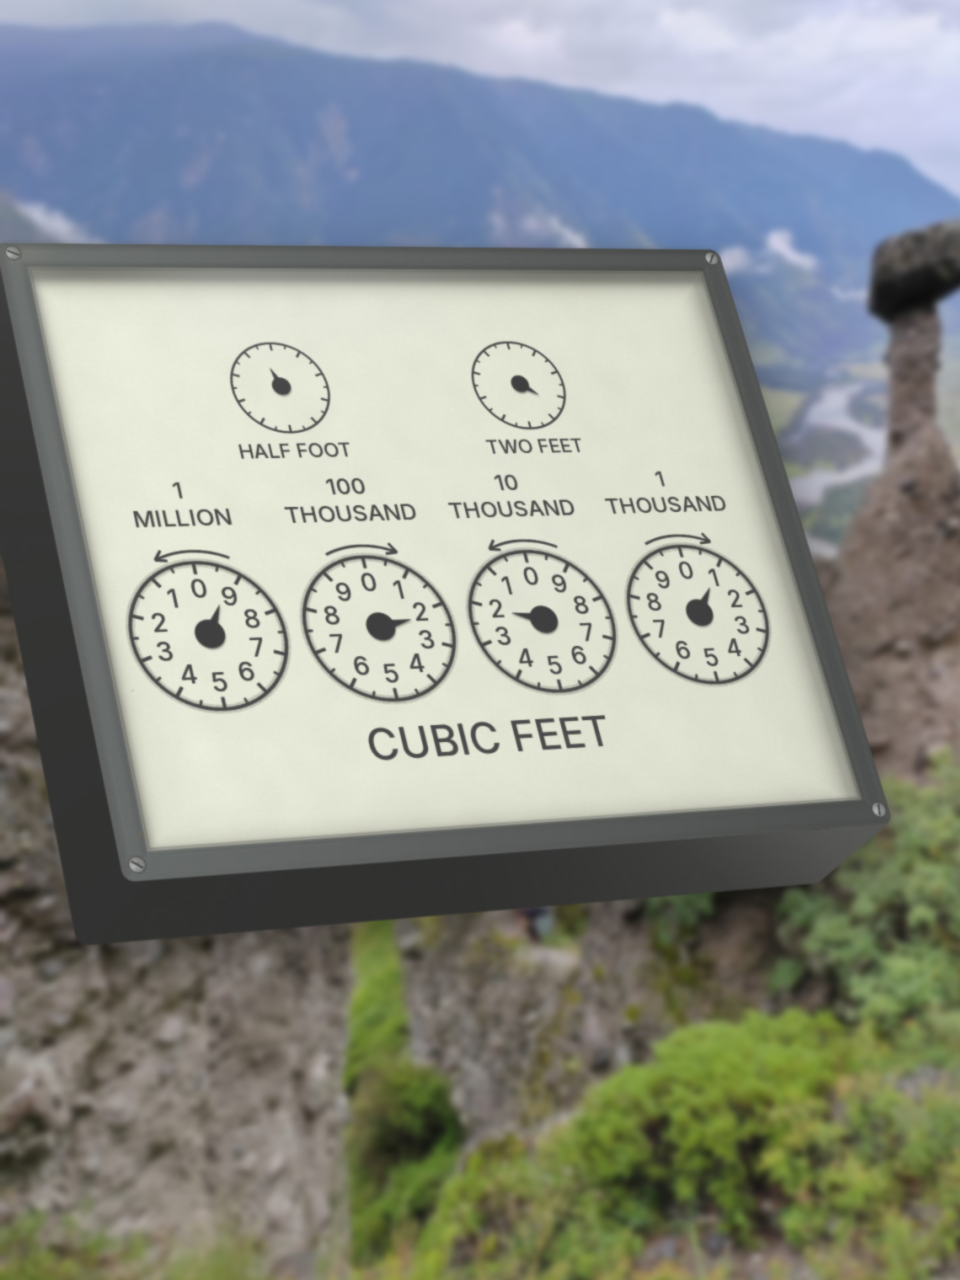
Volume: 922100 ft³
